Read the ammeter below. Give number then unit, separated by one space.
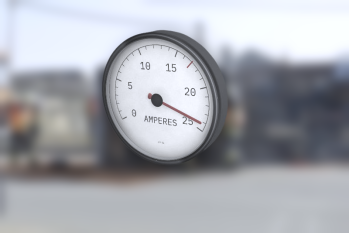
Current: 24 A
